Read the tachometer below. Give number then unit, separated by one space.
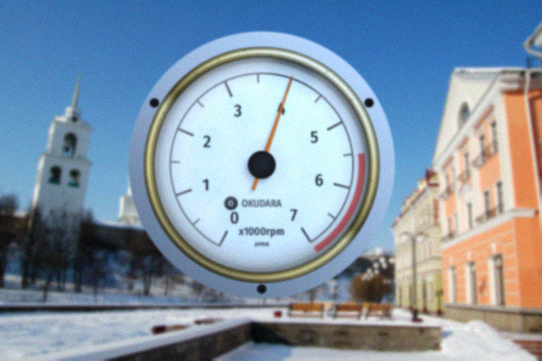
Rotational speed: 4000 rpm
